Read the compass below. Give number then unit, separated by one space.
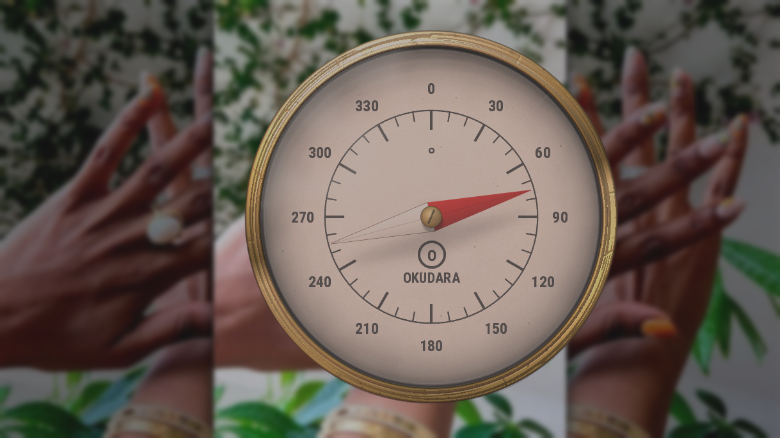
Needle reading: 75 °
